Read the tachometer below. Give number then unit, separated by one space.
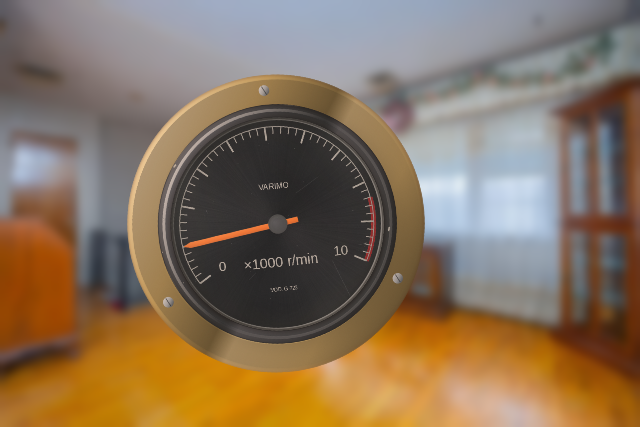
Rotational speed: 1000 rpm
